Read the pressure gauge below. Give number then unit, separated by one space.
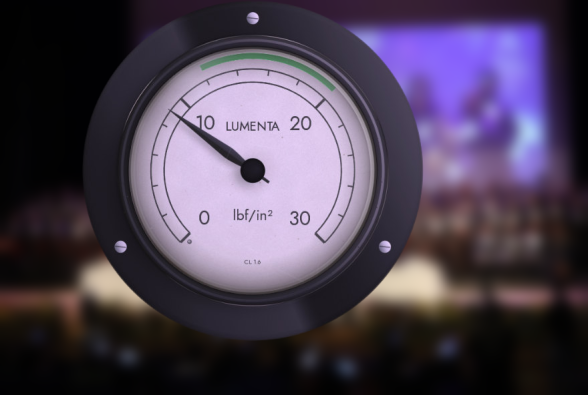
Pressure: 9 psi
